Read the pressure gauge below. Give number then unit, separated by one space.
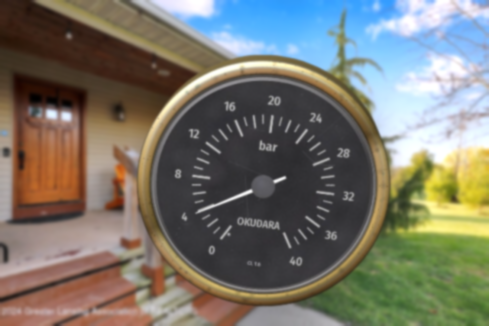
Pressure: 4 bar
